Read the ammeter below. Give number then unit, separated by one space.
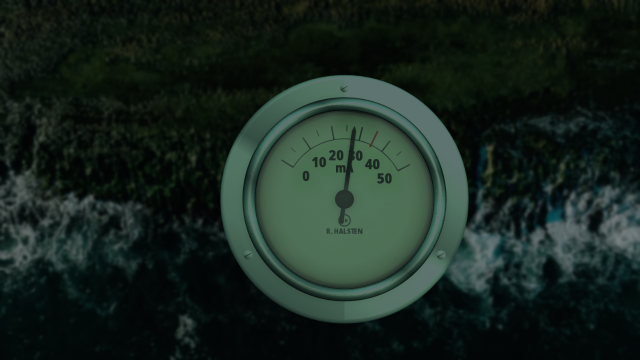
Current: 27.5 mA
